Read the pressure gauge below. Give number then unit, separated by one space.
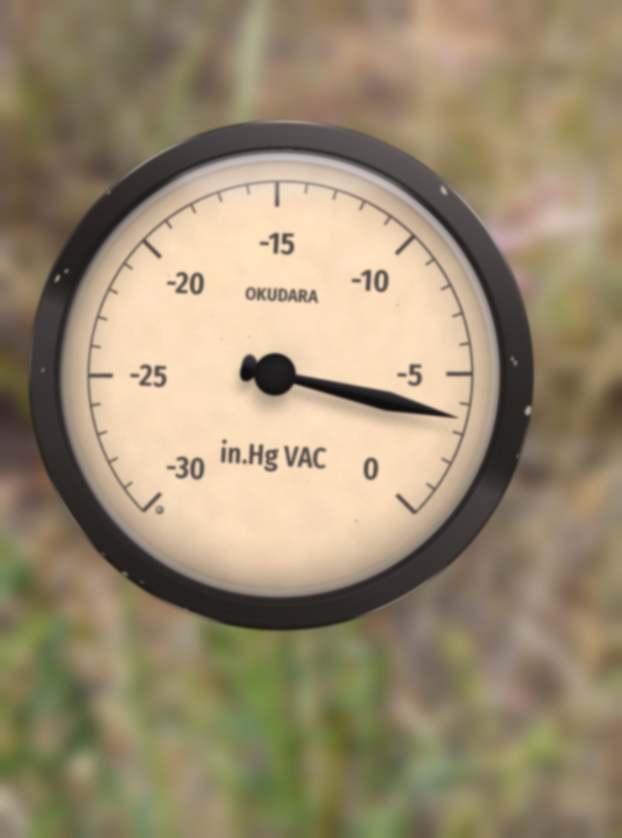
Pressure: -3.5 inHg
